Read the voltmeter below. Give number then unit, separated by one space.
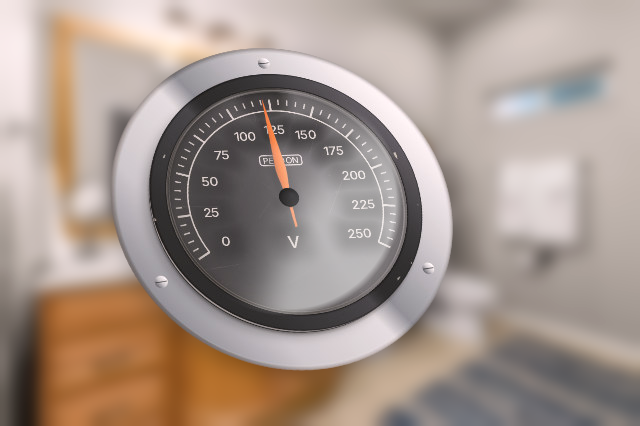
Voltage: 120 V
